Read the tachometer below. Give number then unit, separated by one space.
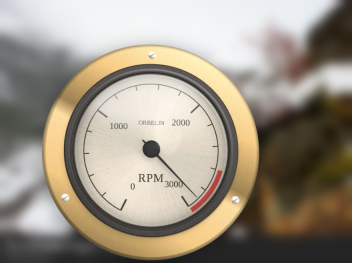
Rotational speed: 2900 rpm
